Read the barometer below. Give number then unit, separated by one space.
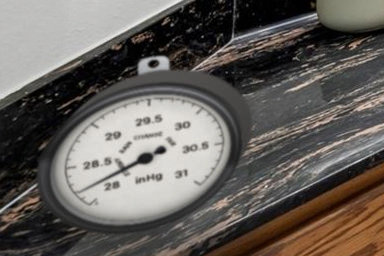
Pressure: 28.2 inHg
